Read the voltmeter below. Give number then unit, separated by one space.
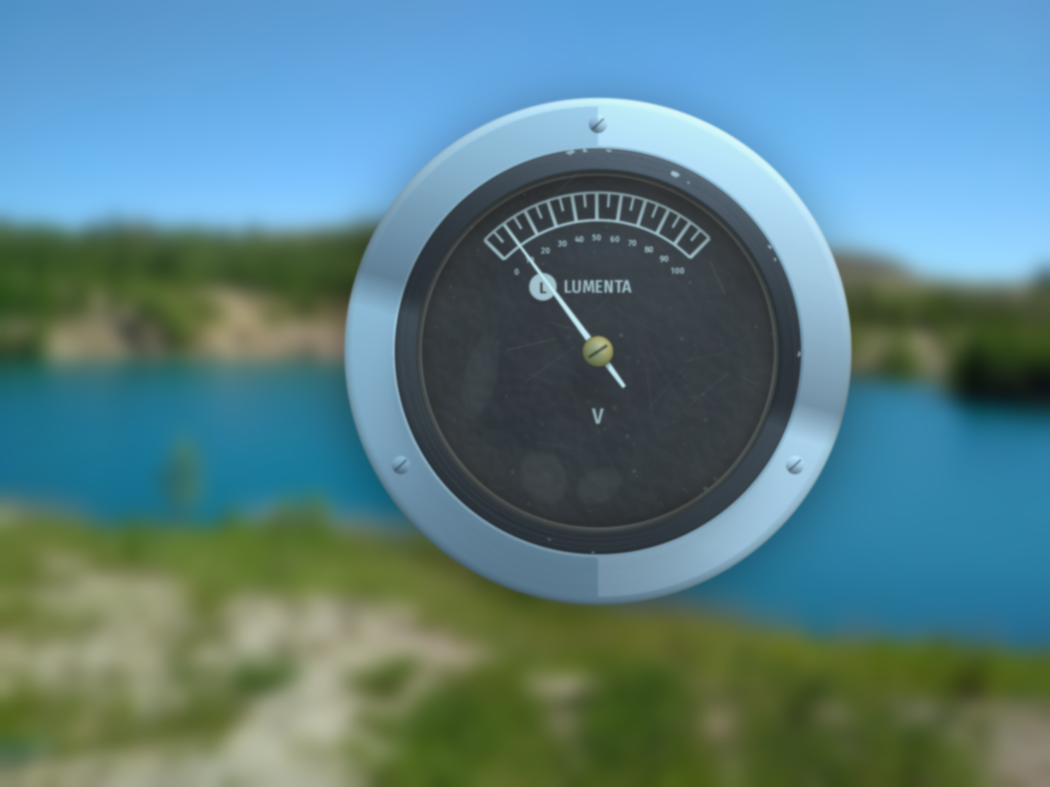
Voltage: 10 V
